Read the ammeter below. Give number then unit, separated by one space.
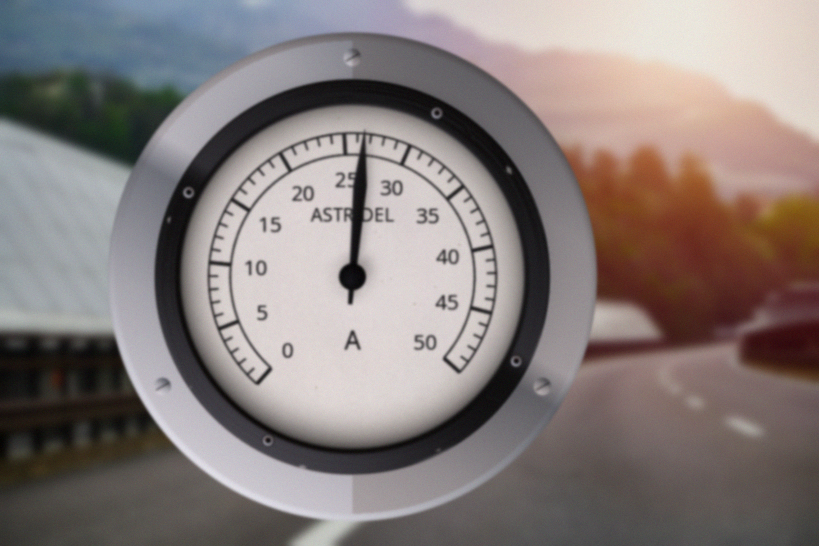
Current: 26.5 A
